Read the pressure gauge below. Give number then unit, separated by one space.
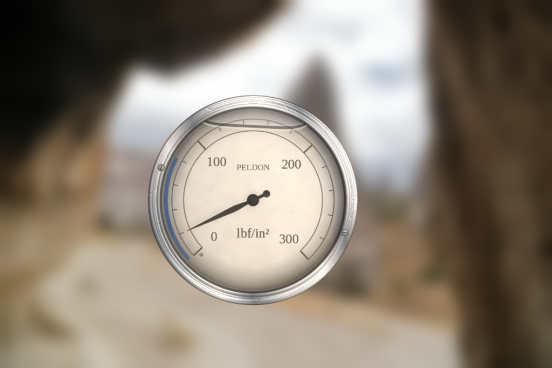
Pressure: 20 psi
